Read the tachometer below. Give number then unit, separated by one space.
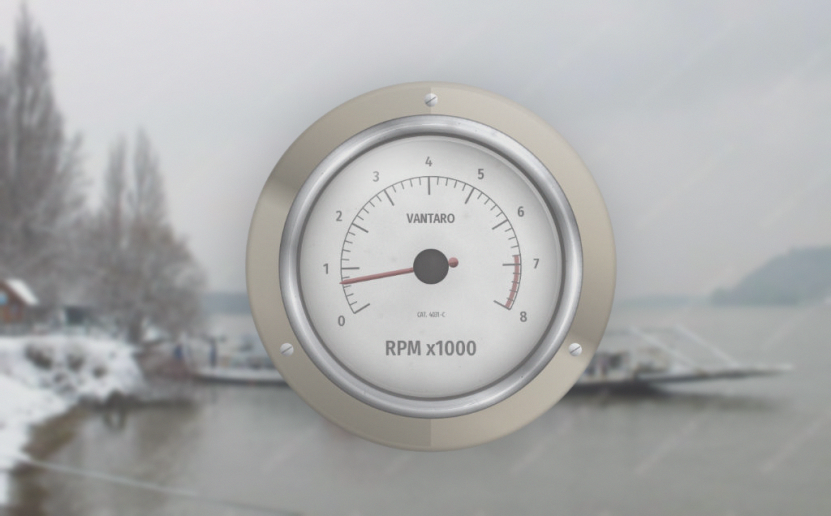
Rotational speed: 700 rpm
